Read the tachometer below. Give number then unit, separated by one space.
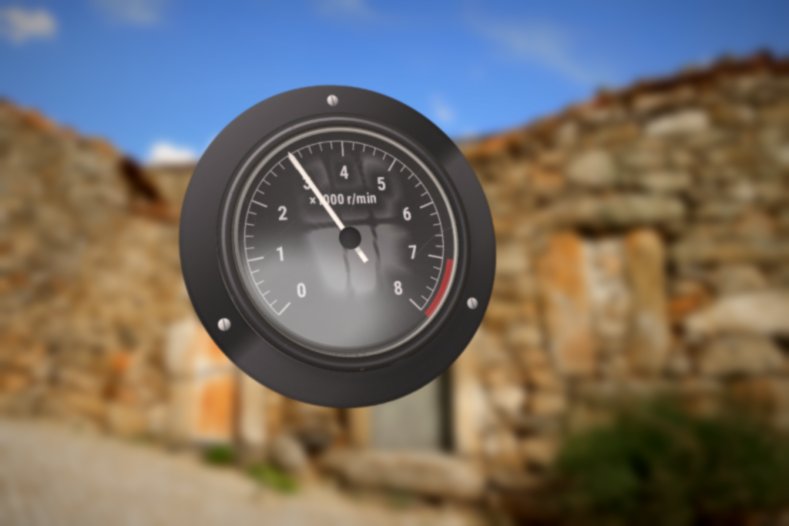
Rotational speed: 3000 rpm
